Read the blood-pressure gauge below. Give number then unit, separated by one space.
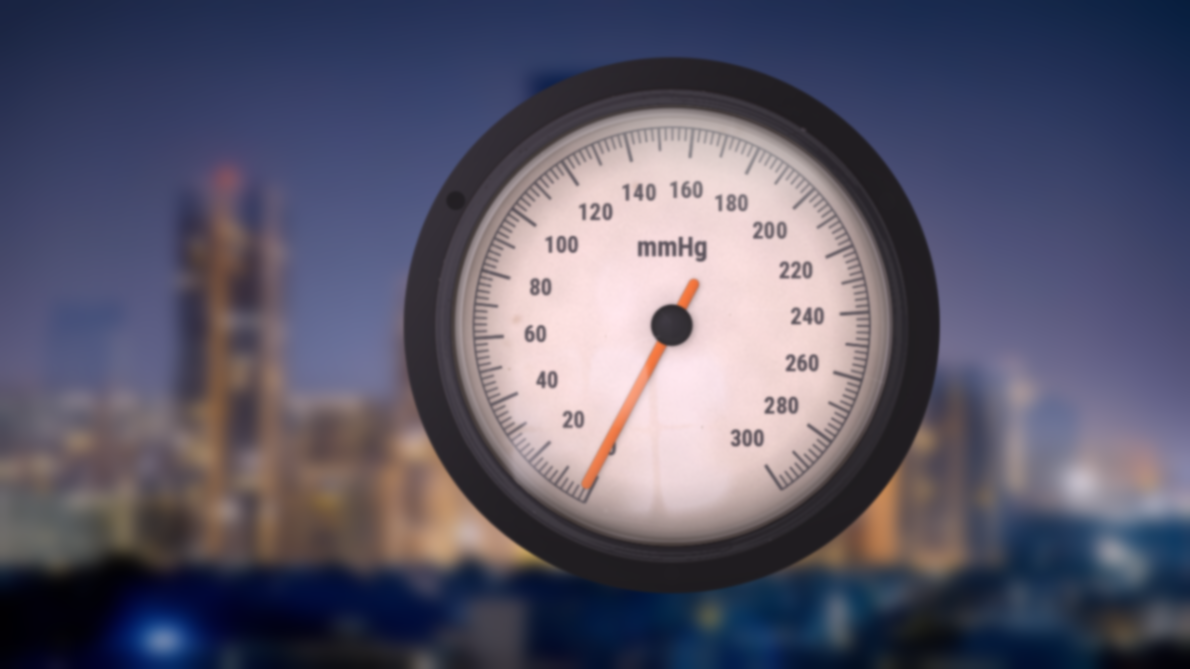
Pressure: 2 mmHg
